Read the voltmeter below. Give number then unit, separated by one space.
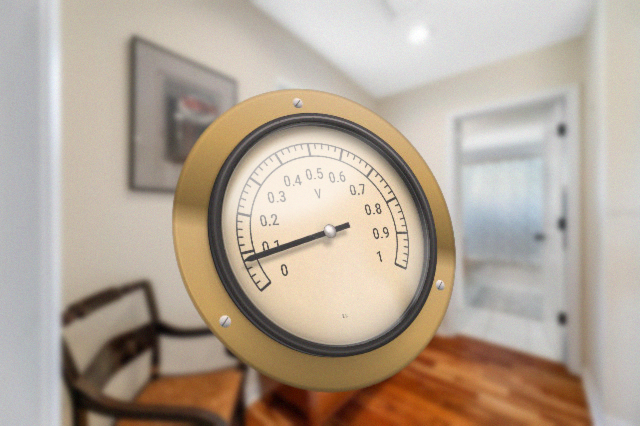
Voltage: 0.08 V
